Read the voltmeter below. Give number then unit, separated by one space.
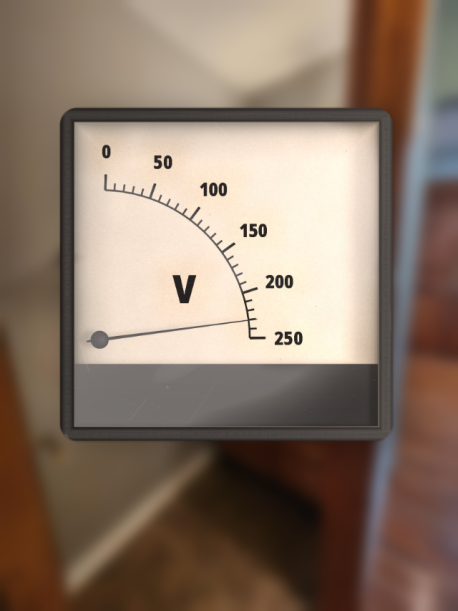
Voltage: 230 V
